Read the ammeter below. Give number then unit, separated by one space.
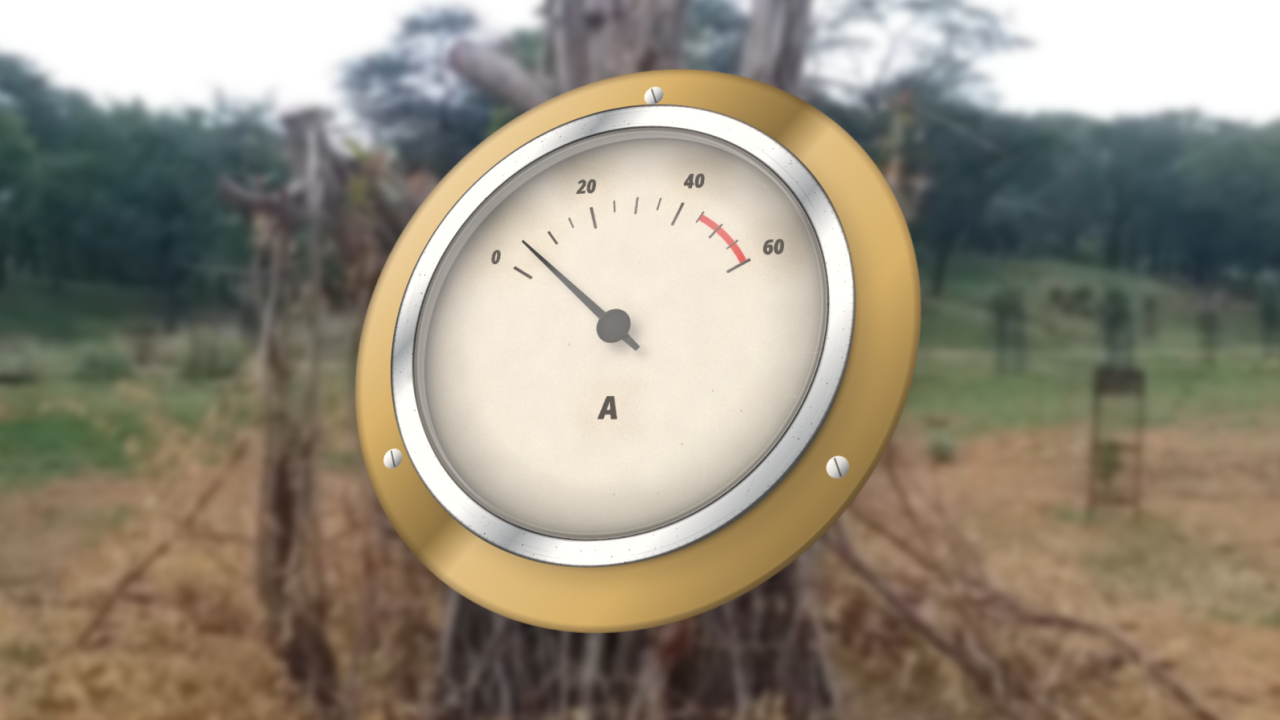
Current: 5 A
